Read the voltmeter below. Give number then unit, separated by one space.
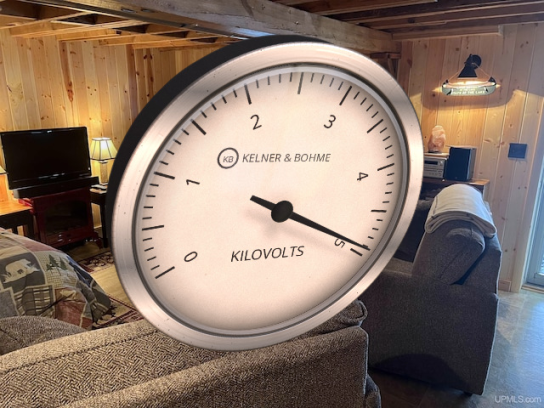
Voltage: 4.9 kV
